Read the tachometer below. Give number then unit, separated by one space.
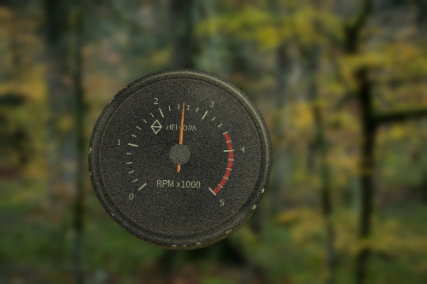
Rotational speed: 2500 rpm
